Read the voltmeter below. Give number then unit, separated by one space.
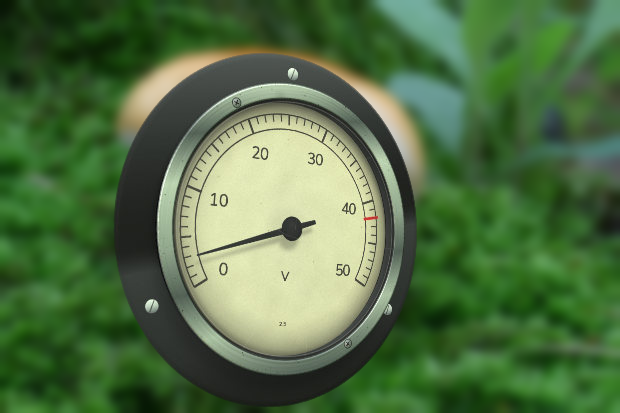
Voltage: 3 V
